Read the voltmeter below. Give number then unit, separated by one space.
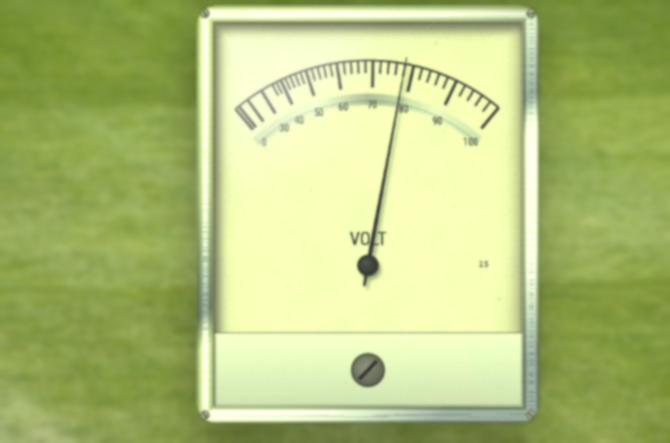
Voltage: 78 V
